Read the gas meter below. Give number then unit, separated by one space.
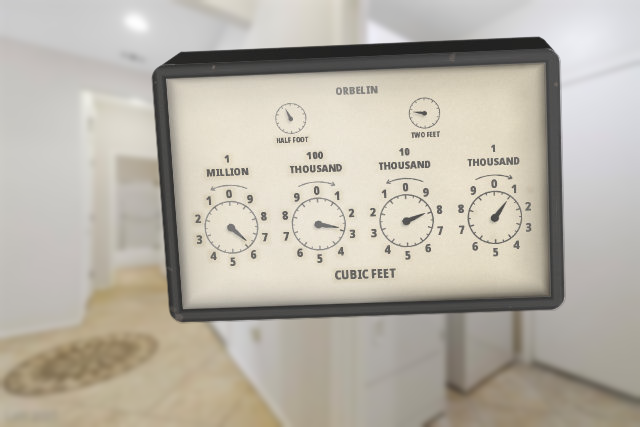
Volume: 628100 ft³
